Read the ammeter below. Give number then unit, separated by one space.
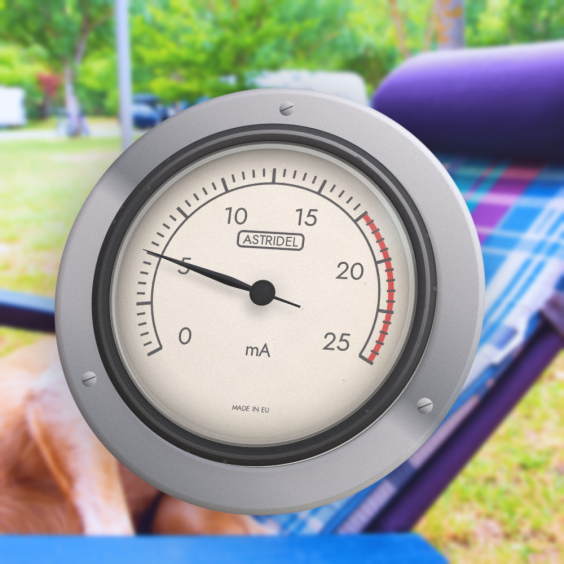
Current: 5 mA
